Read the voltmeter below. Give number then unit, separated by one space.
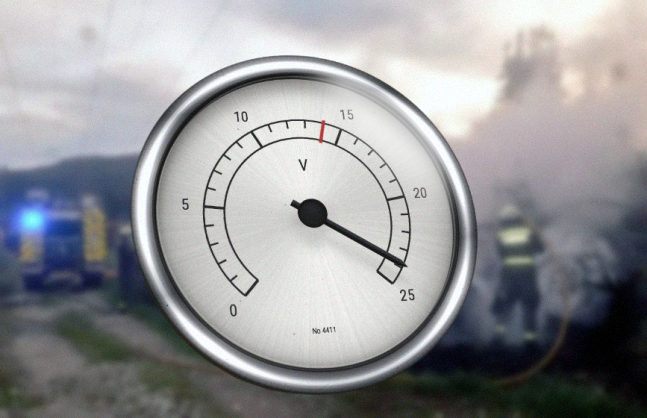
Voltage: 24 V
